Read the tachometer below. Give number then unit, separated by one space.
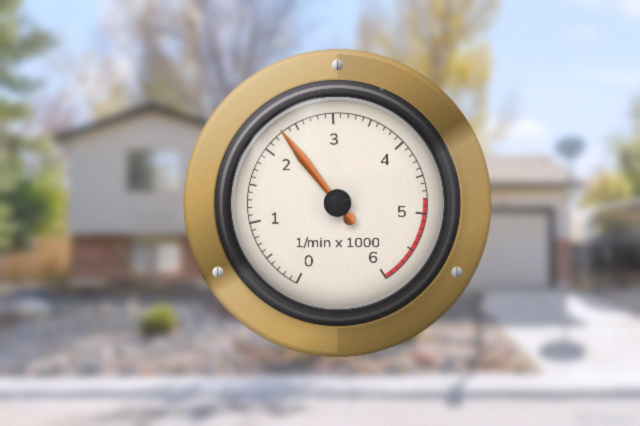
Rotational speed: 2300 rpm
